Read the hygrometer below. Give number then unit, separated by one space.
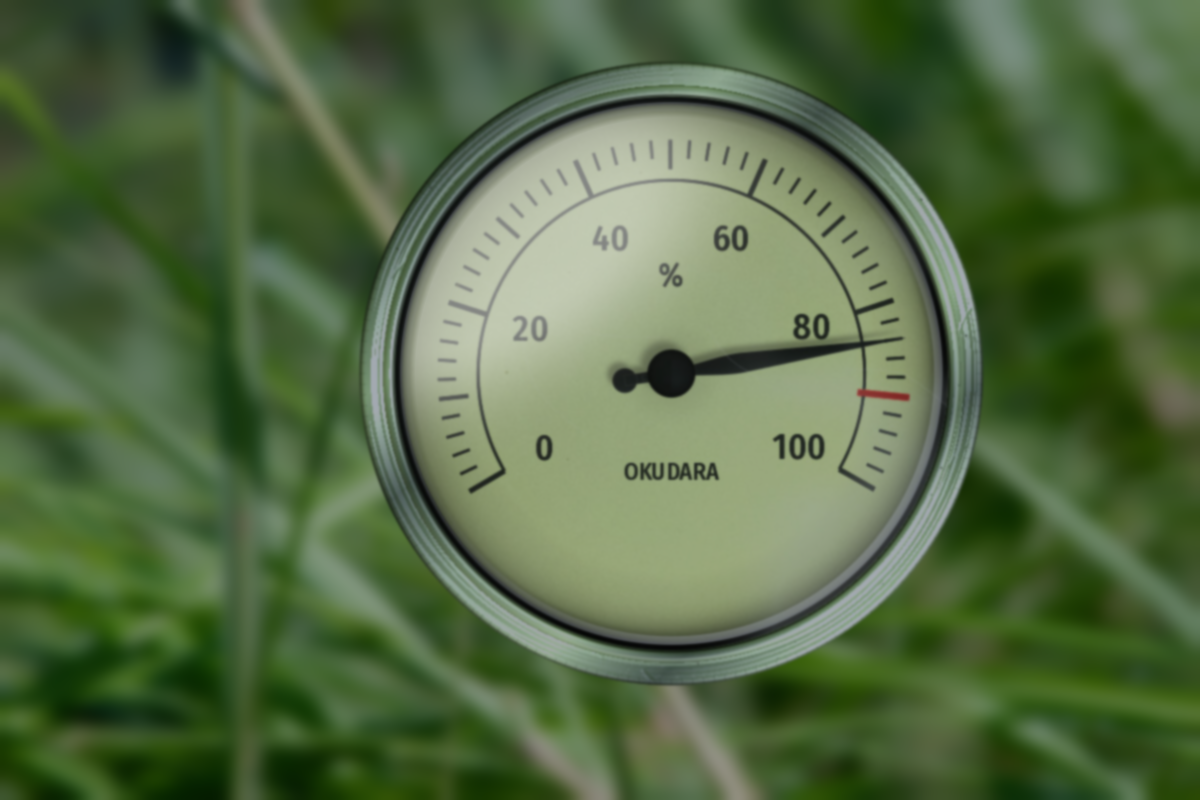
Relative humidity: 84 %
